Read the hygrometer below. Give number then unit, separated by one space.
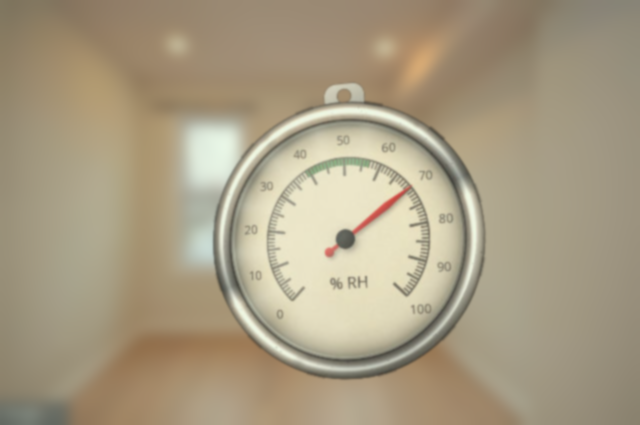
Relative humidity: 70 %
